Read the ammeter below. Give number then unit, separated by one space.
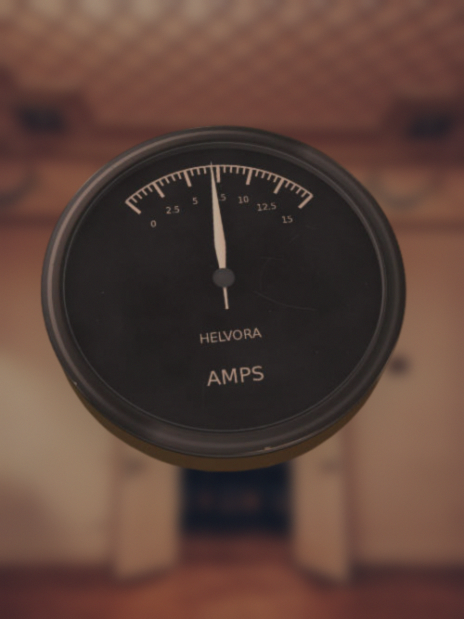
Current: 7 A
